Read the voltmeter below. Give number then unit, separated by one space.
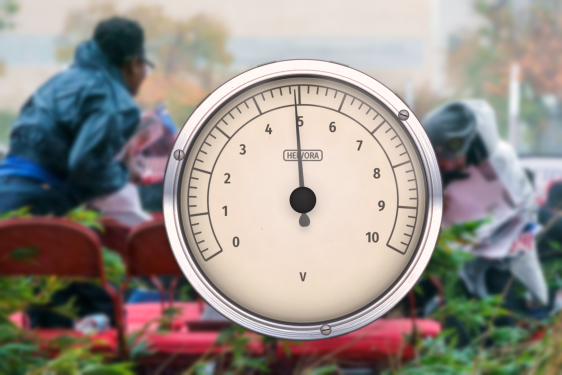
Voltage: 4.9 V
